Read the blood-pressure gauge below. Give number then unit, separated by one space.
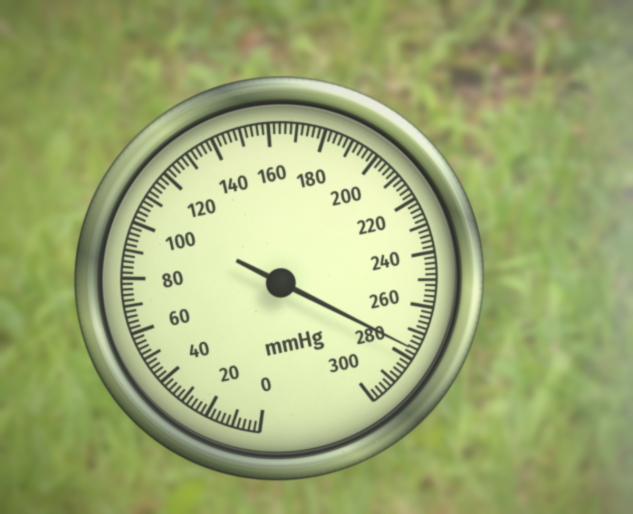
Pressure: 276 mmHg
